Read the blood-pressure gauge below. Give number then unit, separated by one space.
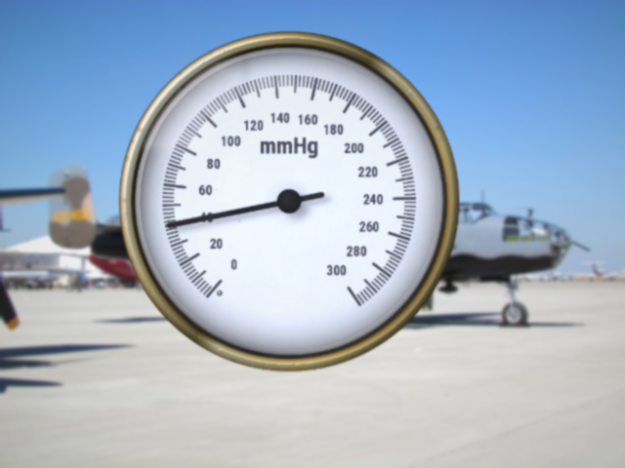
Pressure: 40 mmHg
